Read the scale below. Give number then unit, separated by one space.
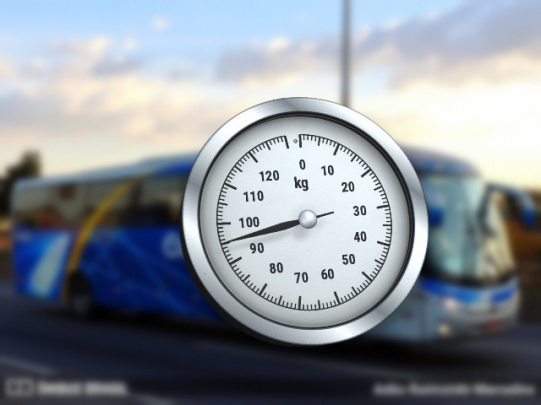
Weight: 95 kg
